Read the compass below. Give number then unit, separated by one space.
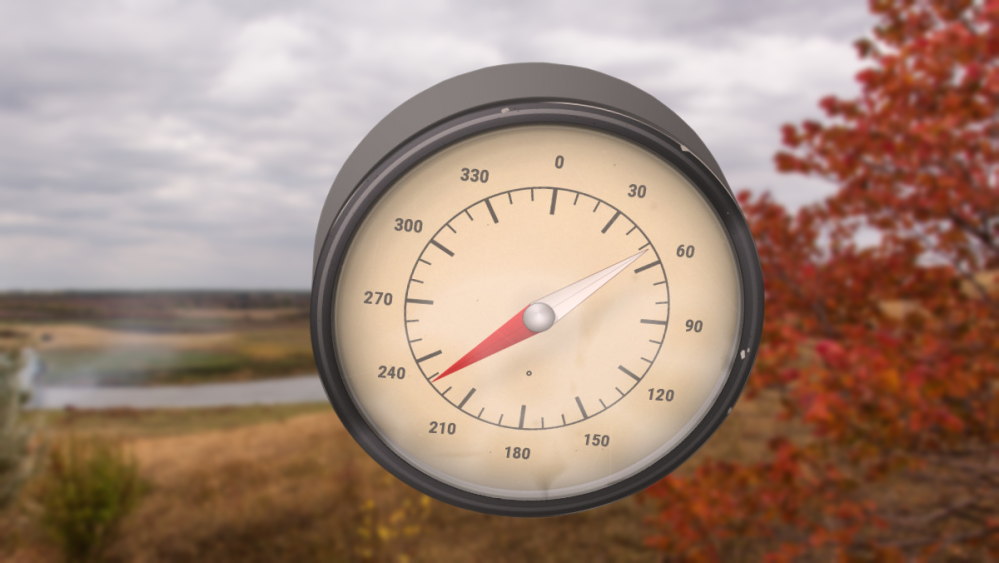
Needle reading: 230 °
